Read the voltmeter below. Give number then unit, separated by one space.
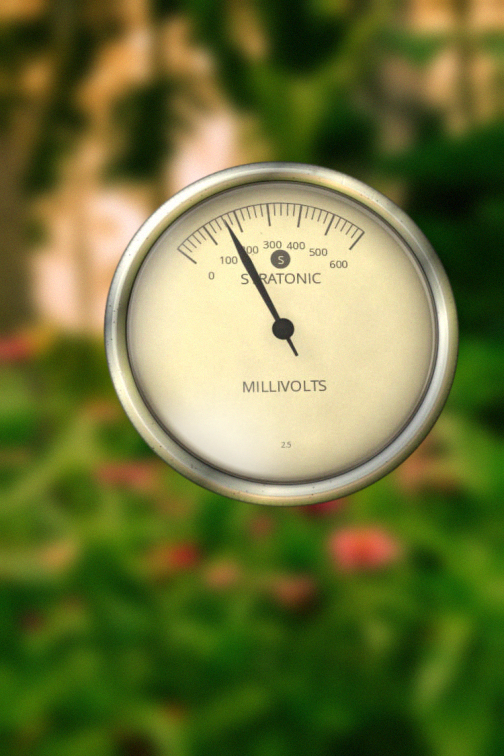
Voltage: 160 mV
